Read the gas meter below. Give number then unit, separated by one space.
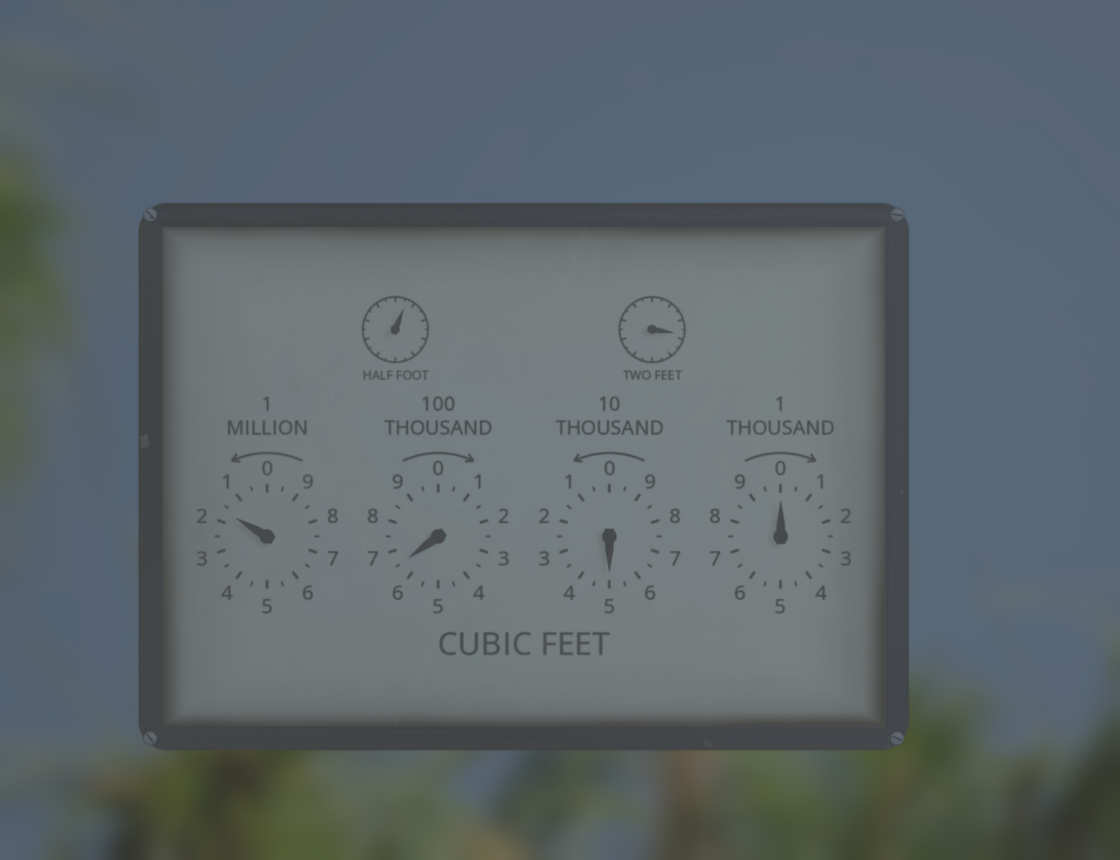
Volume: 165000 ft³
